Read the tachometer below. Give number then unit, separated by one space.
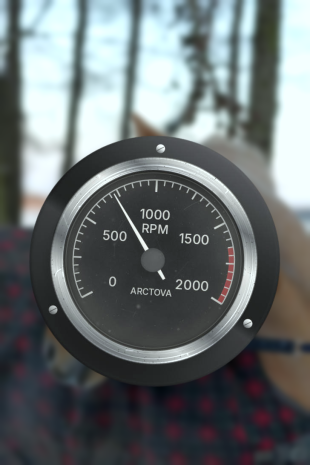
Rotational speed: 725 rpm
